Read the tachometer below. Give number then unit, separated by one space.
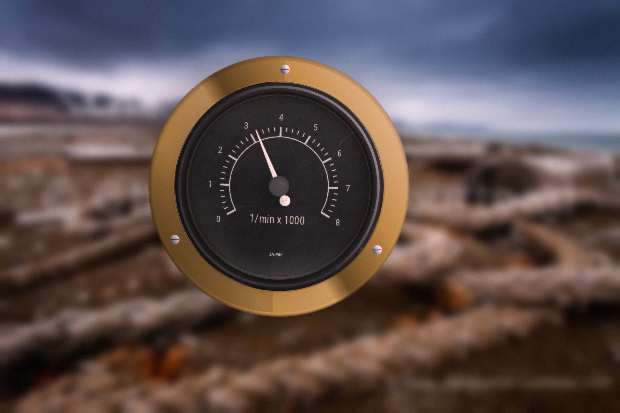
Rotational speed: 3200 rpm
